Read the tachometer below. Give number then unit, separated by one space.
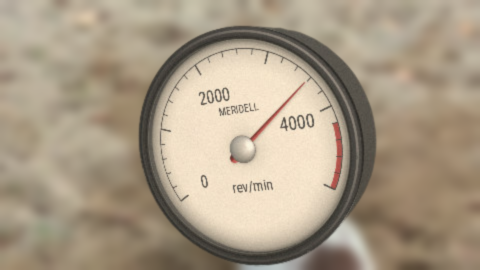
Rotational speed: 3600 rpm
